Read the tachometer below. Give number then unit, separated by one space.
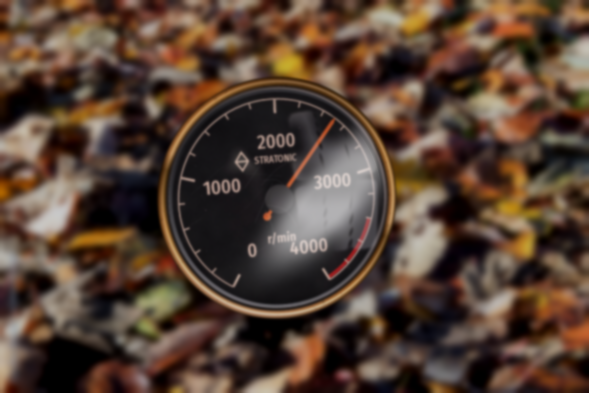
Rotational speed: 2500 rpm
